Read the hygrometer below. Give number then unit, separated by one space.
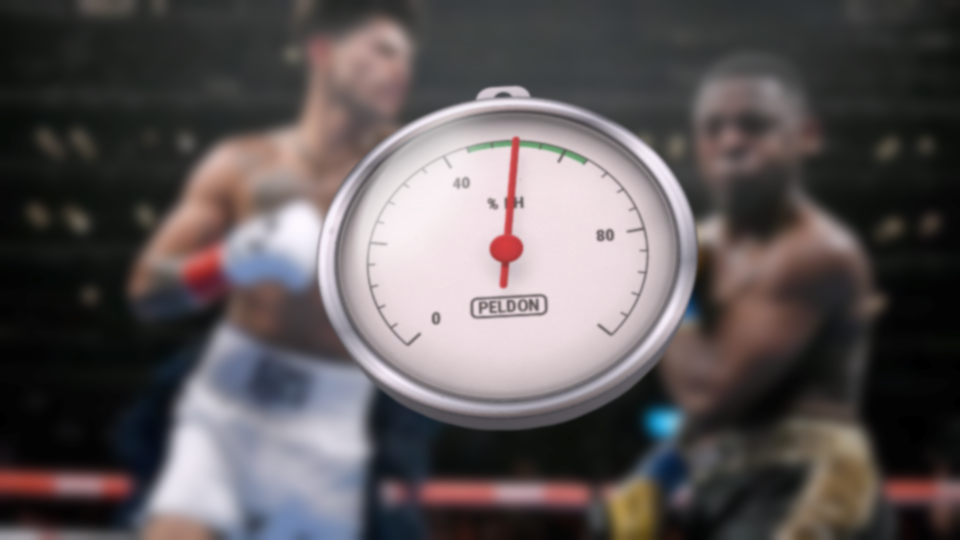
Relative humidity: 52 %
